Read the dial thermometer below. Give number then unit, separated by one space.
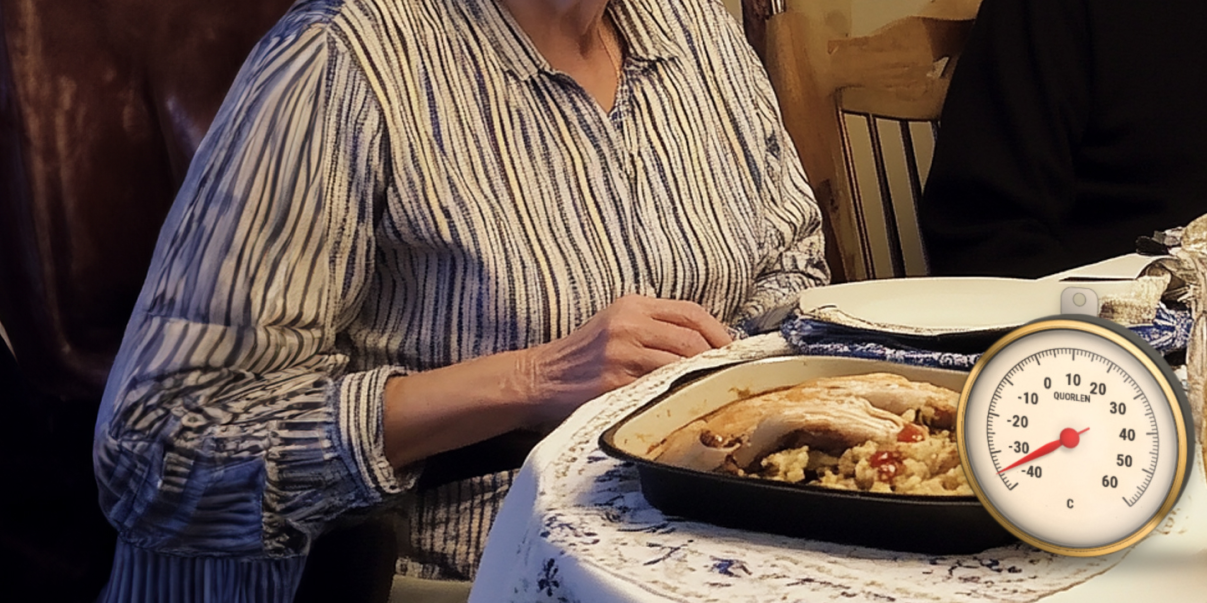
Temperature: -35 °C
